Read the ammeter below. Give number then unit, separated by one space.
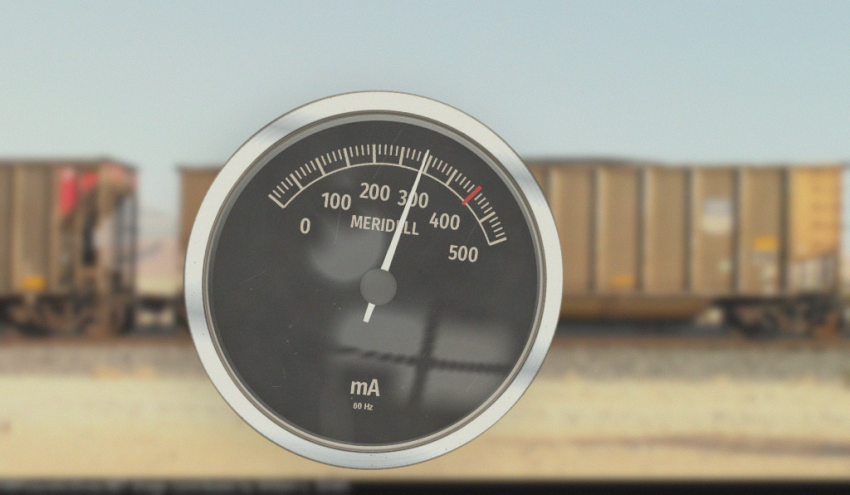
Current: 290 mA
